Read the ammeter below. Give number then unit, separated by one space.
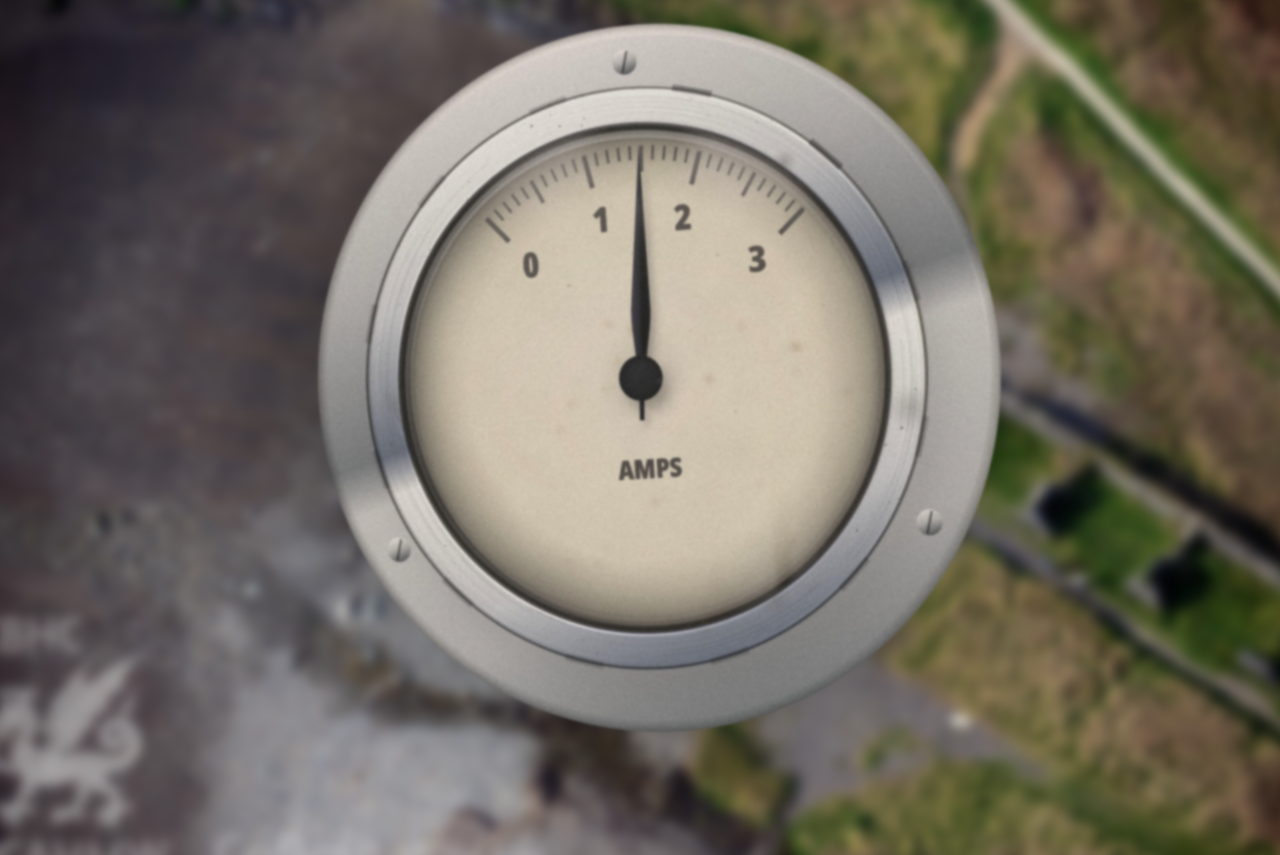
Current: 1.5 A
